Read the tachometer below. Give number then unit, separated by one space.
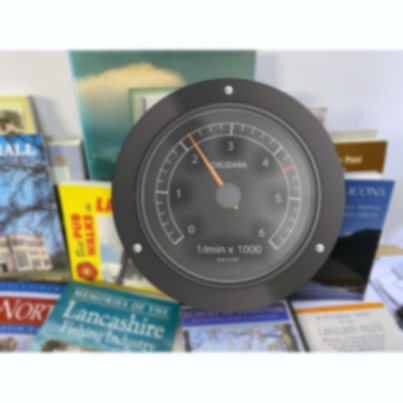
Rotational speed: 2200 rpm
